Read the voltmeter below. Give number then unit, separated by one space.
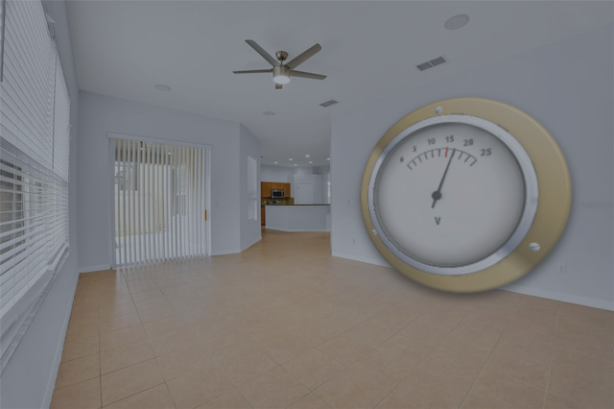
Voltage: 17.5 V
